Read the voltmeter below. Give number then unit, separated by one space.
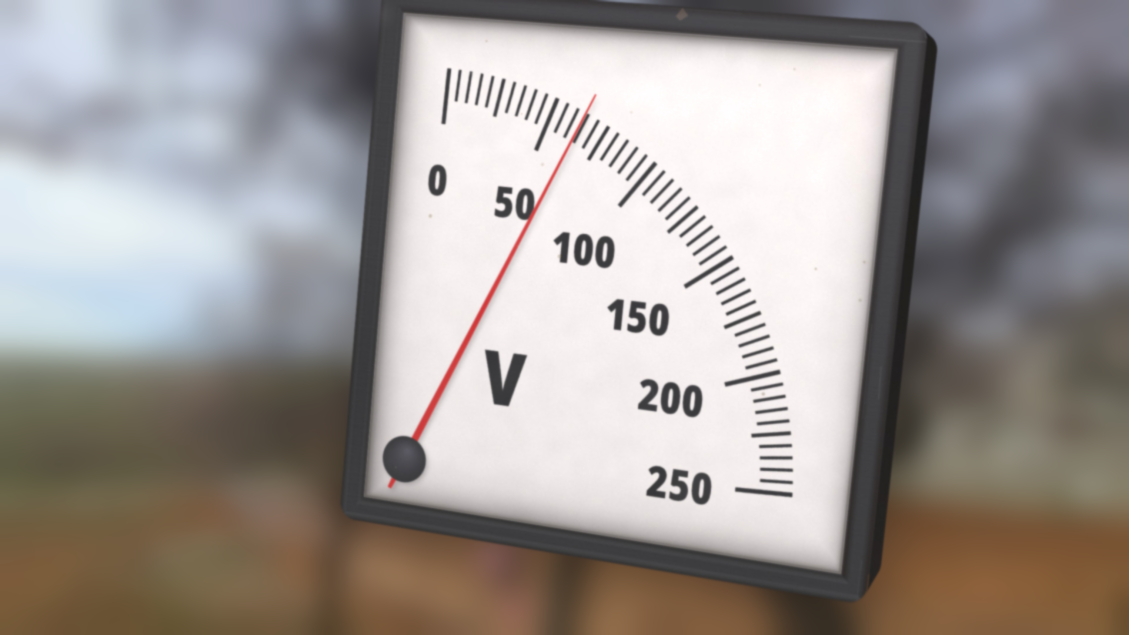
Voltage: 65 V
